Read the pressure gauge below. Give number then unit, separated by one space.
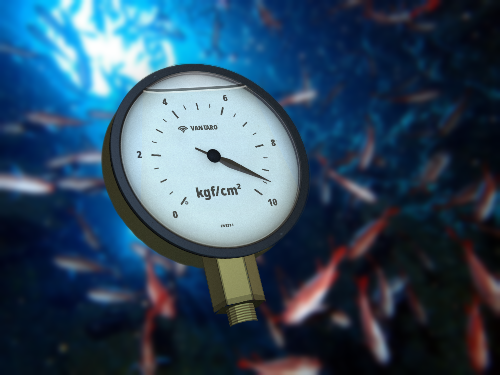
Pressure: 9.5 kg/cm²
